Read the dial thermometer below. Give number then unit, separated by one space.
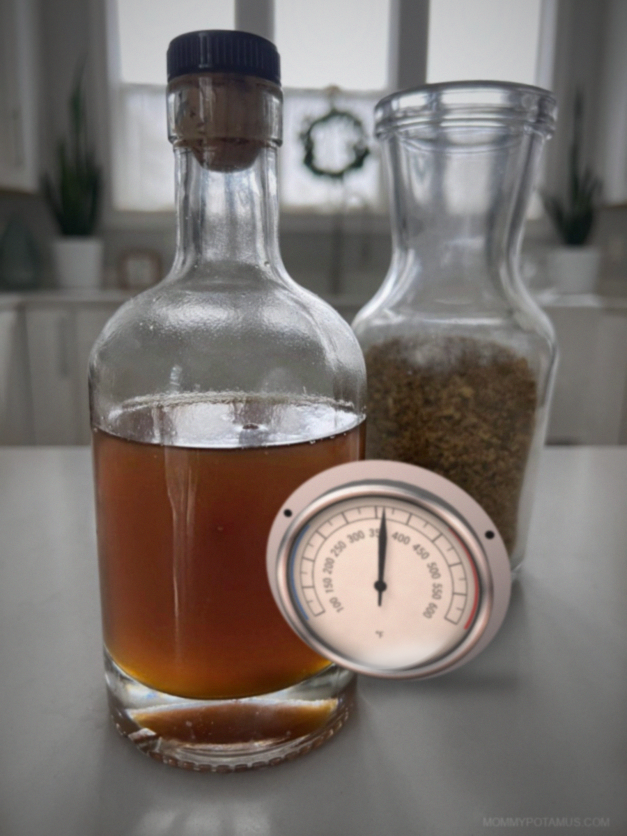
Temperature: 362.5 °F
